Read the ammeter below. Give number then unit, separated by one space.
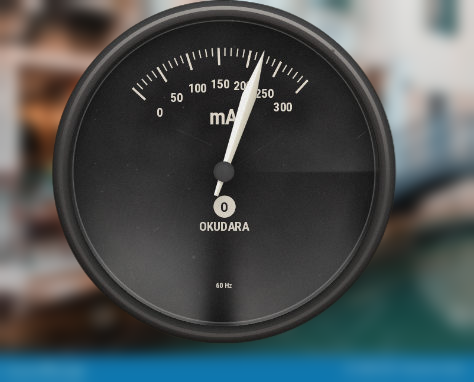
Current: 220 mA
